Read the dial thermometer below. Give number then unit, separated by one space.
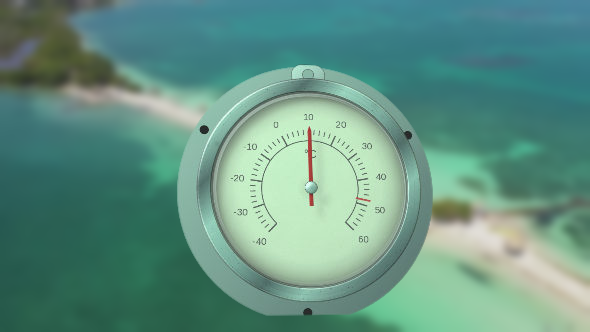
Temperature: 10 °C
